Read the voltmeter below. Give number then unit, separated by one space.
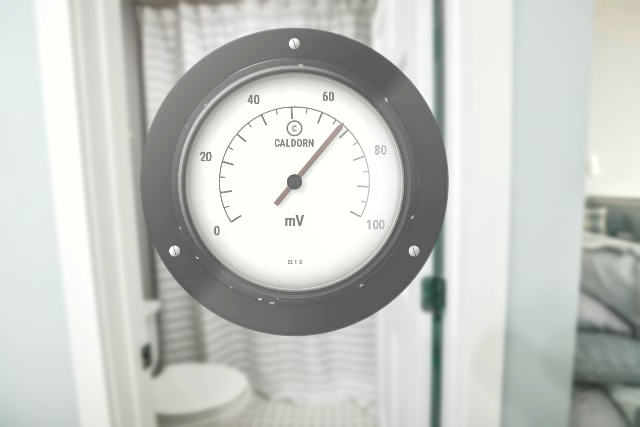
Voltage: 67.5 mV
